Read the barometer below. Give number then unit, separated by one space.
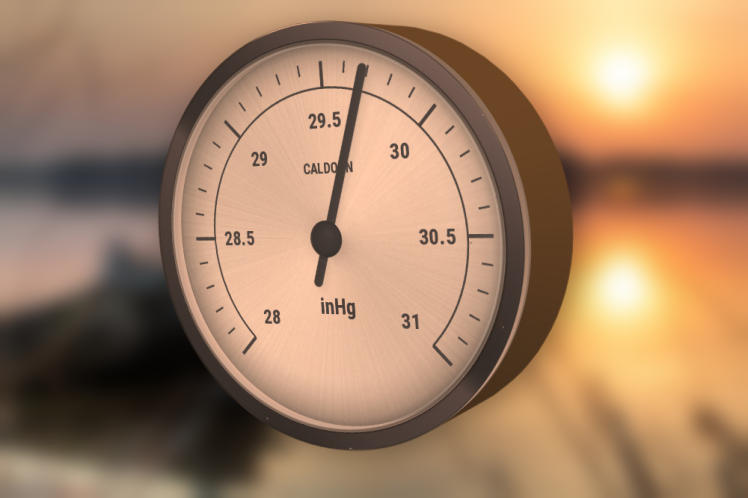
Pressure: 29.7 inHg
